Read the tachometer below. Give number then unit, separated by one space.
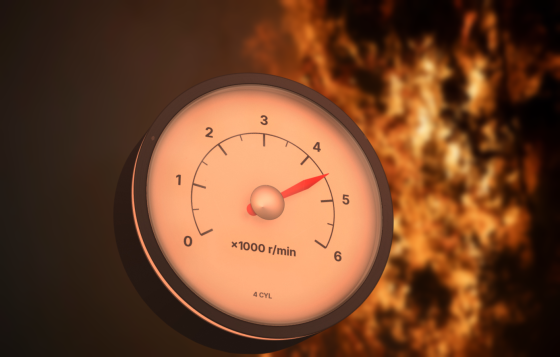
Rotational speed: 4500 rpm
